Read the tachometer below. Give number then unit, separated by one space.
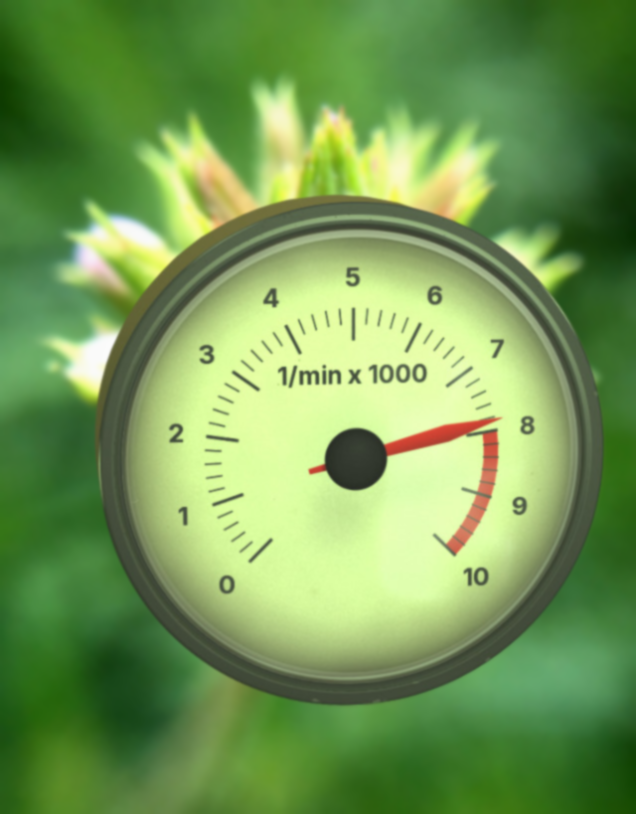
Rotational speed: 7800 rpm
